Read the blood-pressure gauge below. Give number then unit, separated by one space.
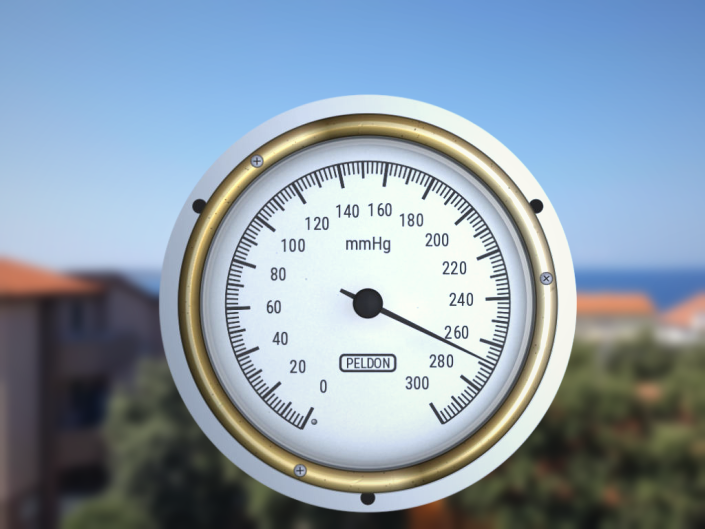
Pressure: 268 mmHg
